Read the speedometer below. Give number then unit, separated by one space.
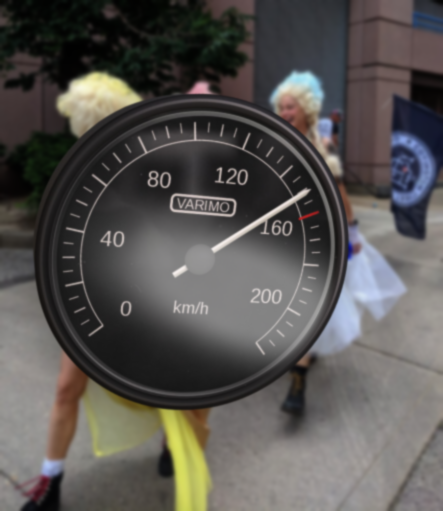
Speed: 150 km/h
